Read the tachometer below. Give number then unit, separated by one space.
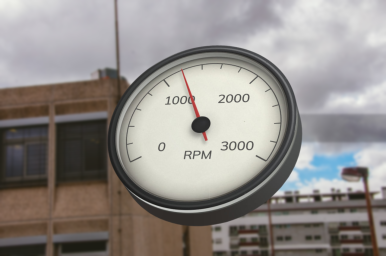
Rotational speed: 1200 rpm
